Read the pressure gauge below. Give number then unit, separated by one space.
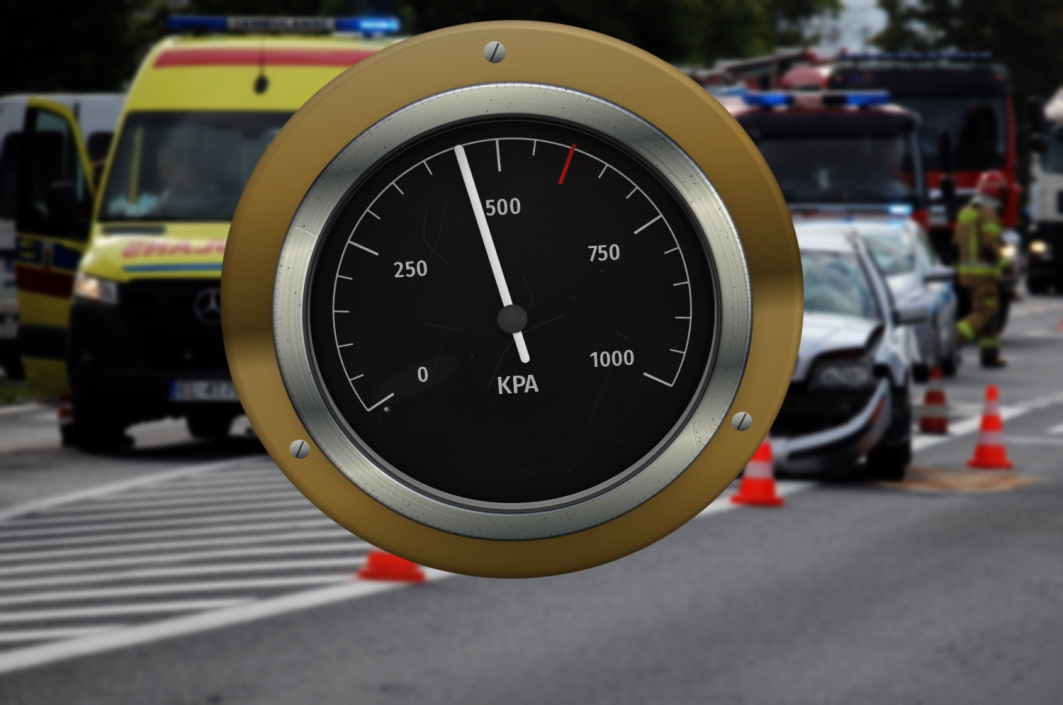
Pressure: 450 kPa
